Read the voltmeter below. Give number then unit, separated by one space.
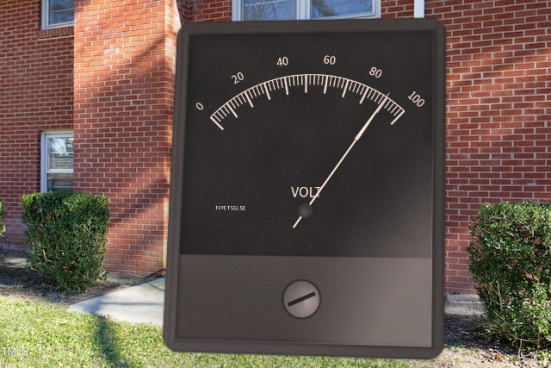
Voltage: 90 V
